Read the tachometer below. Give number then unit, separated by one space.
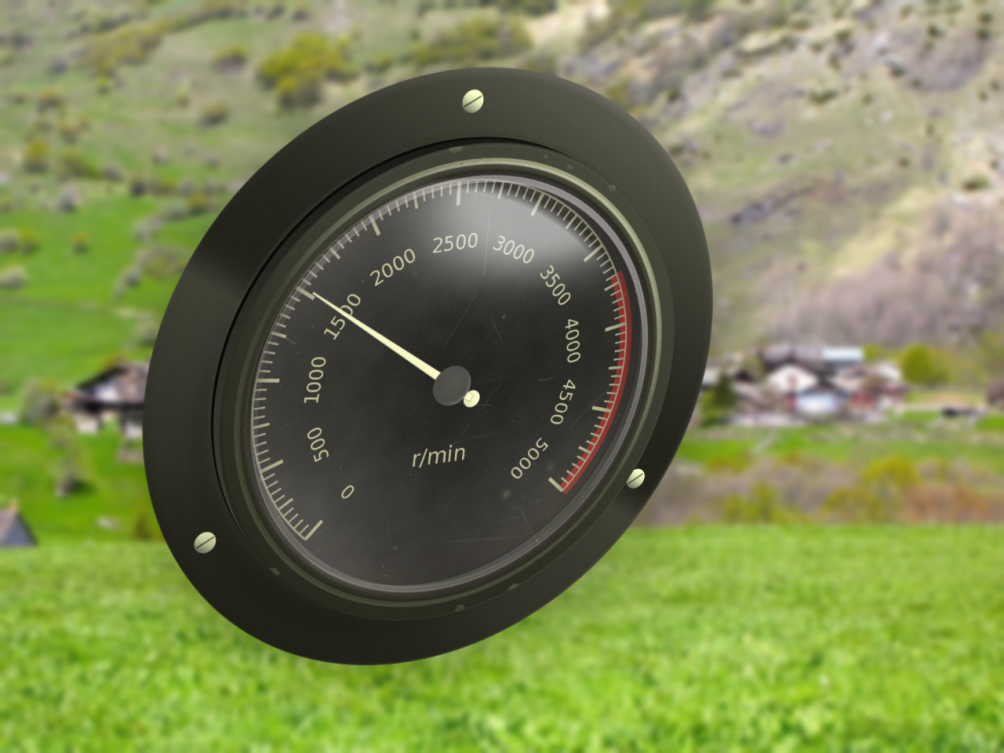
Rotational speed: 1525 rpm
